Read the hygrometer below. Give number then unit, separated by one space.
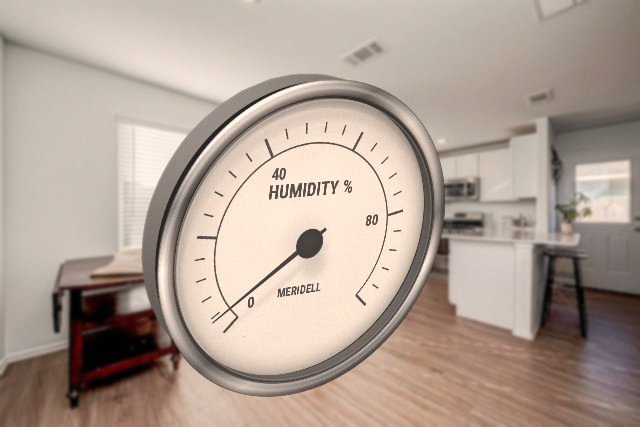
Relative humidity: 4 %
